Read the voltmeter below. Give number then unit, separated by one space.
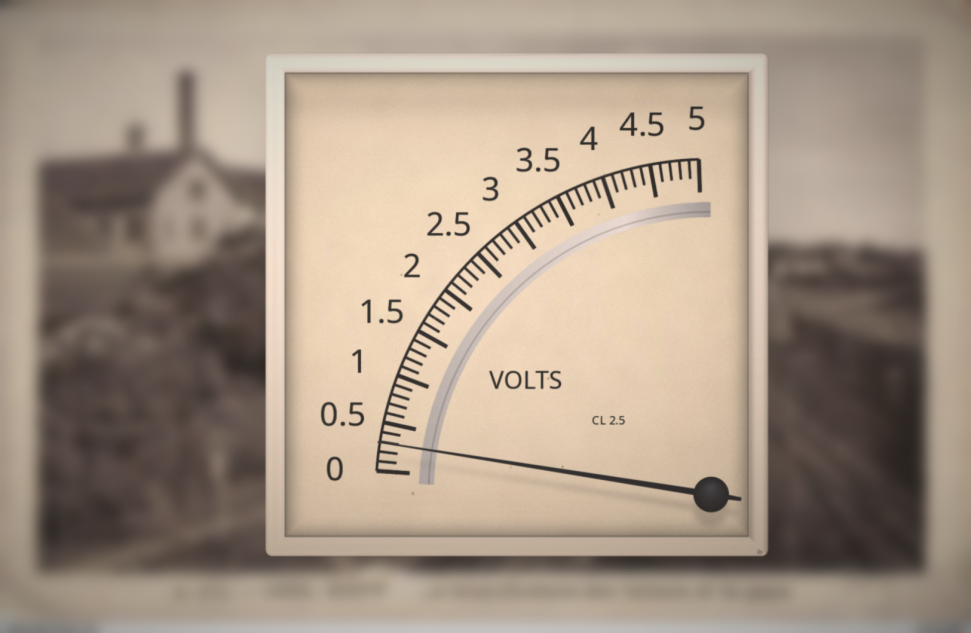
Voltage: 0.3 V
